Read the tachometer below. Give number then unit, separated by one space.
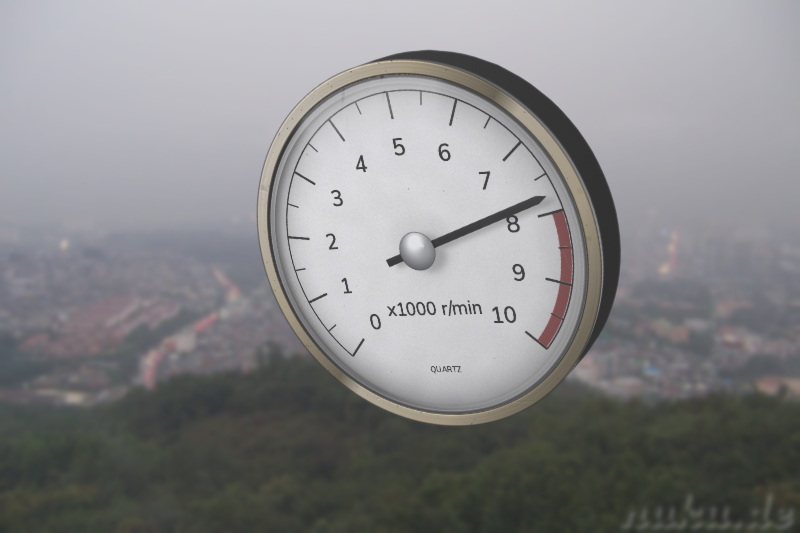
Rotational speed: 7750 rpm
